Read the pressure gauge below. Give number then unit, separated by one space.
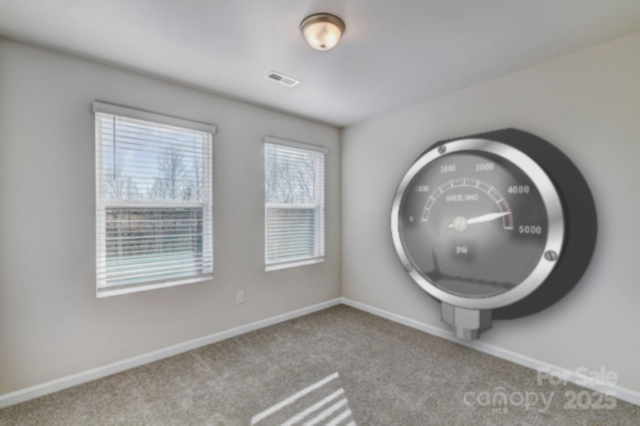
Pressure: 4500 psi
